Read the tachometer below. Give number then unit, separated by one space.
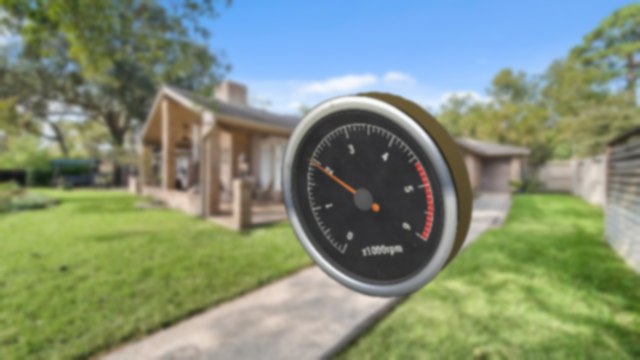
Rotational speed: 2000 rpm
